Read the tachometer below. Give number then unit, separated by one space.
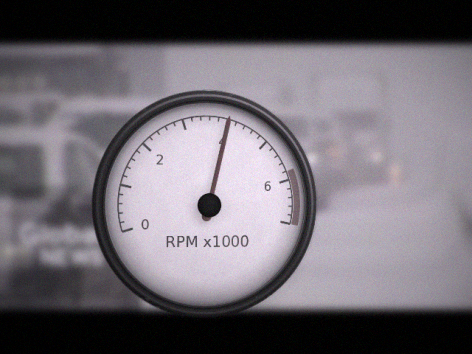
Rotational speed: 4000 rpm
